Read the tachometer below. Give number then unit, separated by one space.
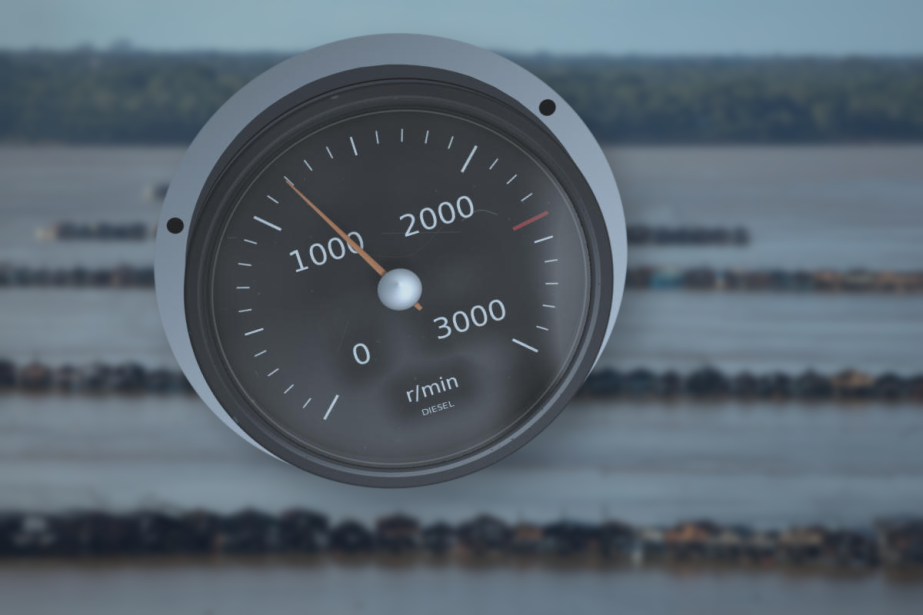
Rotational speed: 1200 rpm
